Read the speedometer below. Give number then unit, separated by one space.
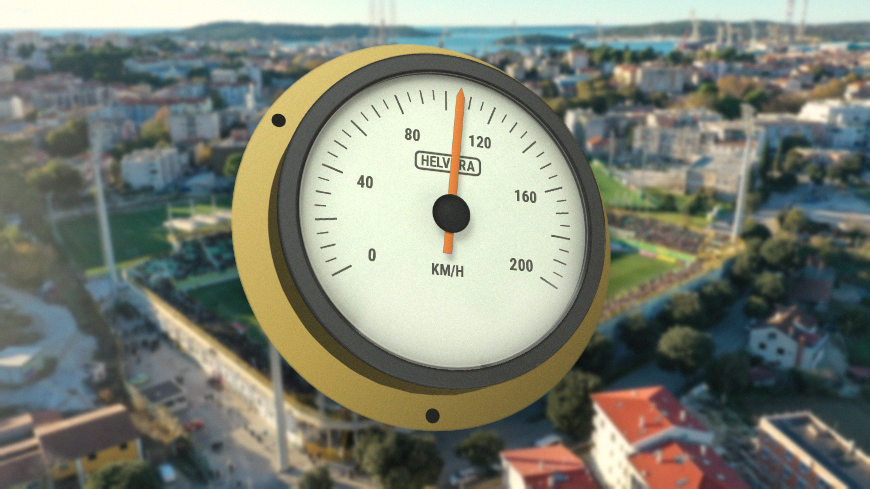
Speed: 105 km/h
